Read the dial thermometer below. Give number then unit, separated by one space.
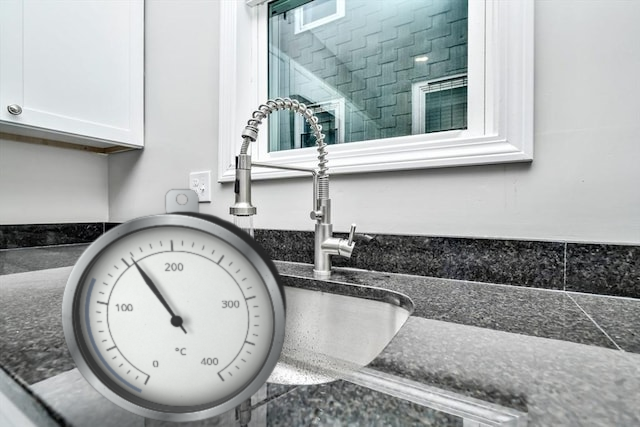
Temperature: 160 °C
